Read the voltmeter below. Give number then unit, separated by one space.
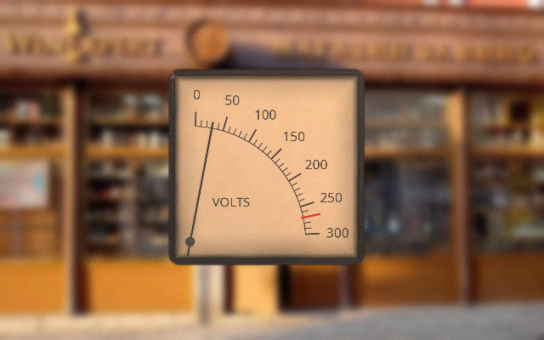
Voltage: 30 V
